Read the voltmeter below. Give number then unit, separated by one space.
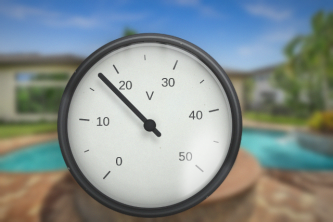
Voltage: 17.5 V
